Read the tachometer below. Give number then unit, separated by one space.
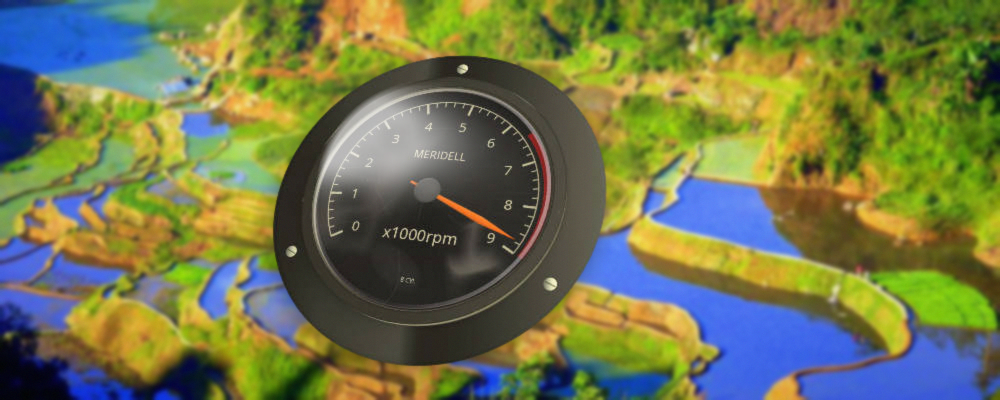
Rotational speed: 8800 rpm
